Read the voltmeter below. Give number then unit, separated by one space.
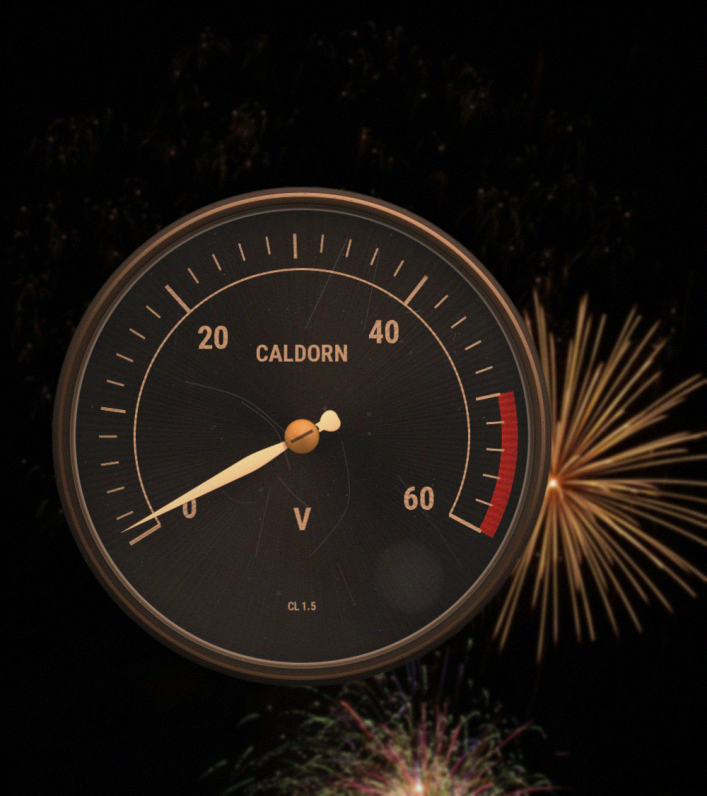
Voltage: 1 V
